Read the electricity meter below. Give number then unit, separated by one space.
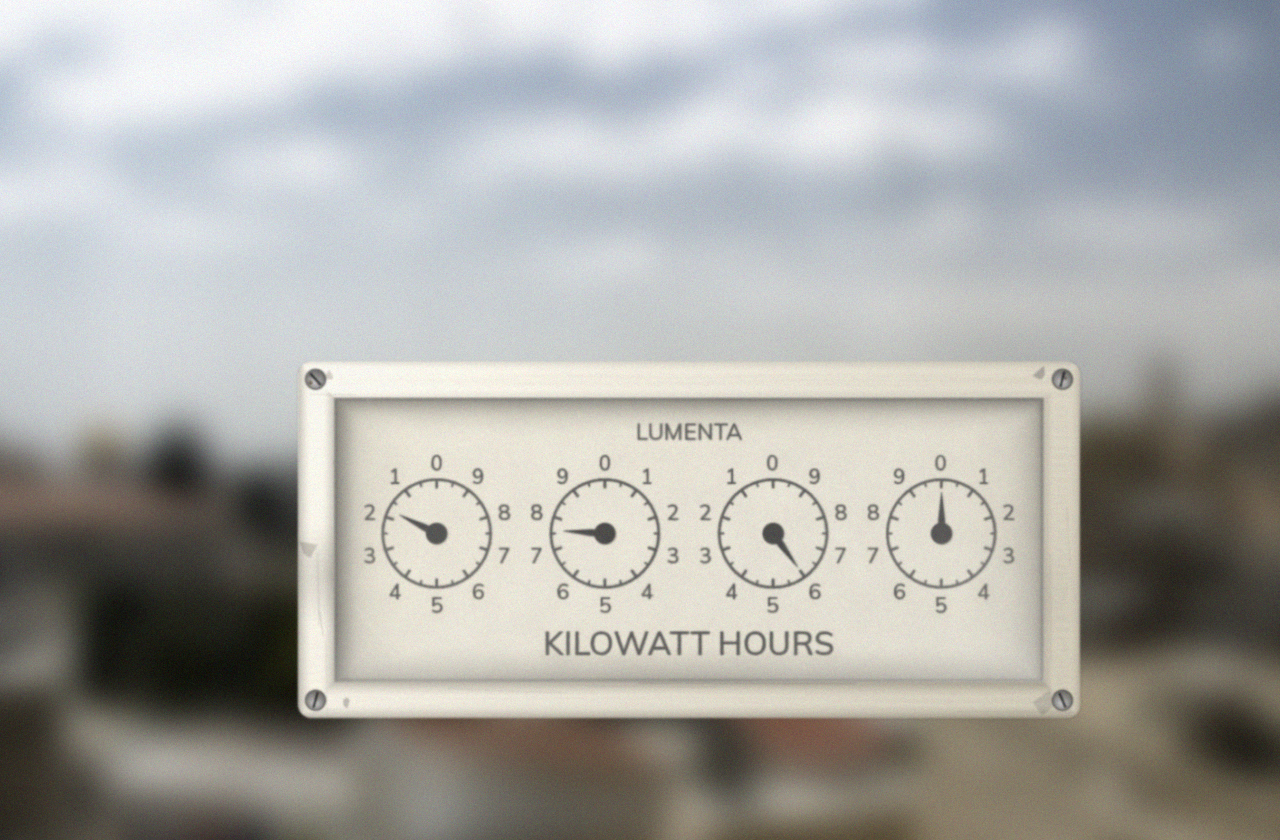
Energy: 1760 kWh
